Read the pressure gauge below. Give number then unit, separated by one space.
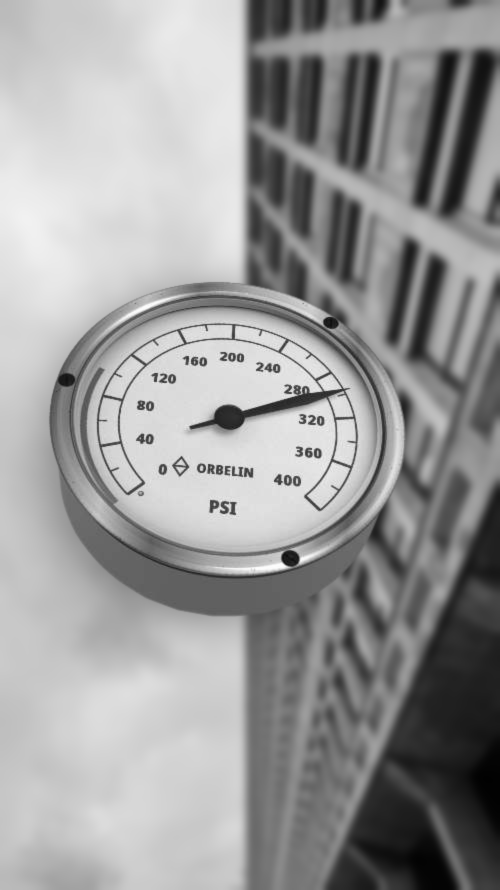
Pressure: 300 psi
